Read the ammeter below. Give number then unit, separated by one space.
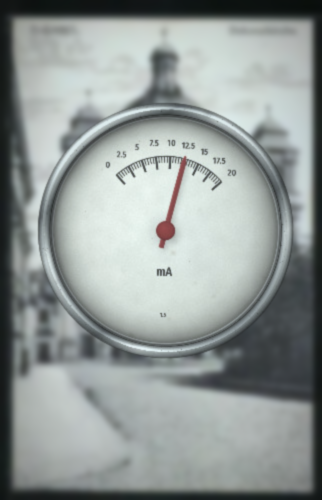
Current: 12.5 mA
